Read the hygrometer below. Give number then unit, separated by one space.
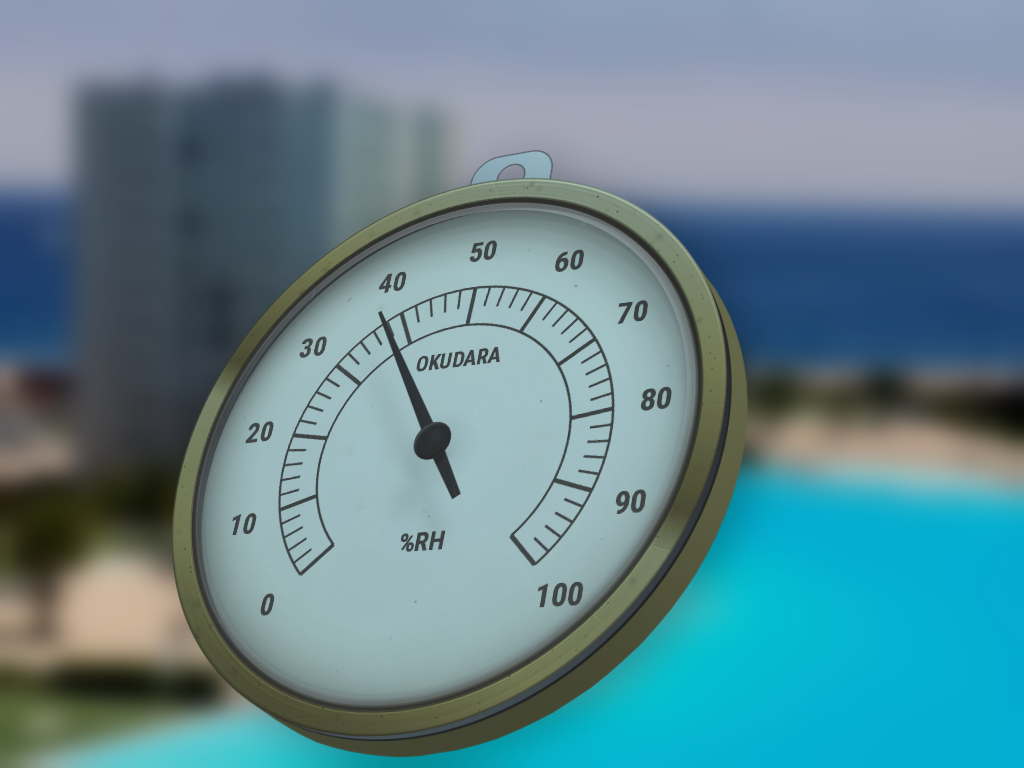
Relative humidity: 38 %
